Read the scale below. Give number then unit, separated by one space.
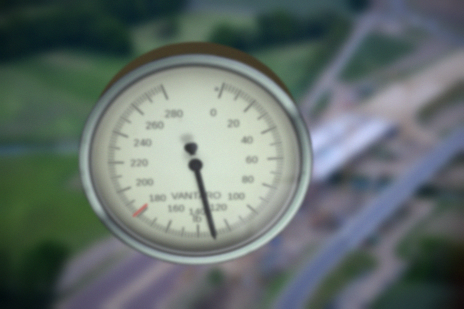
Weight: 130 lb
